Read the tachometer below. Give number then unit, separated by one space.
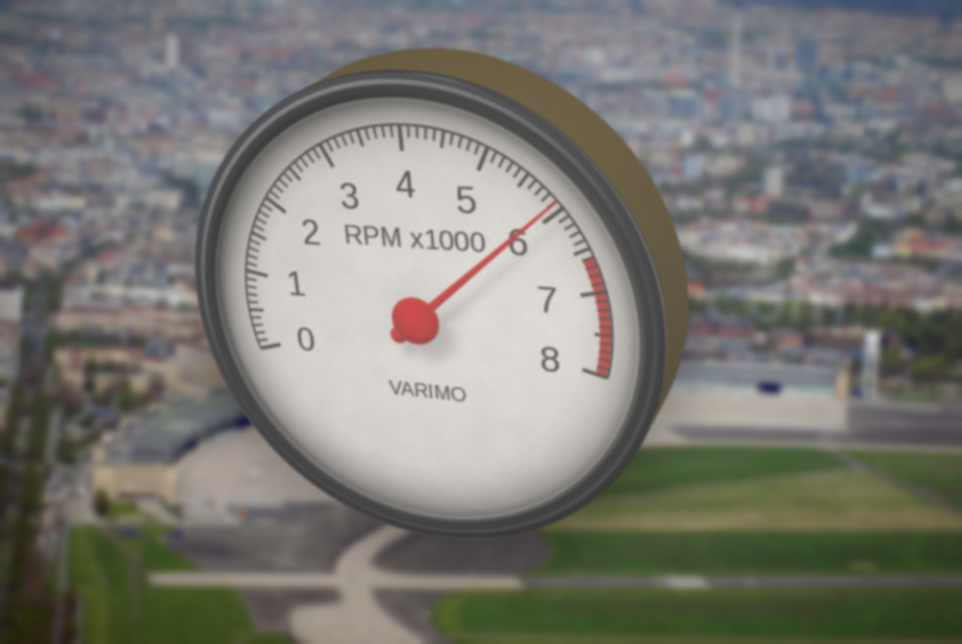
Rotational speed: 5900 rpm
